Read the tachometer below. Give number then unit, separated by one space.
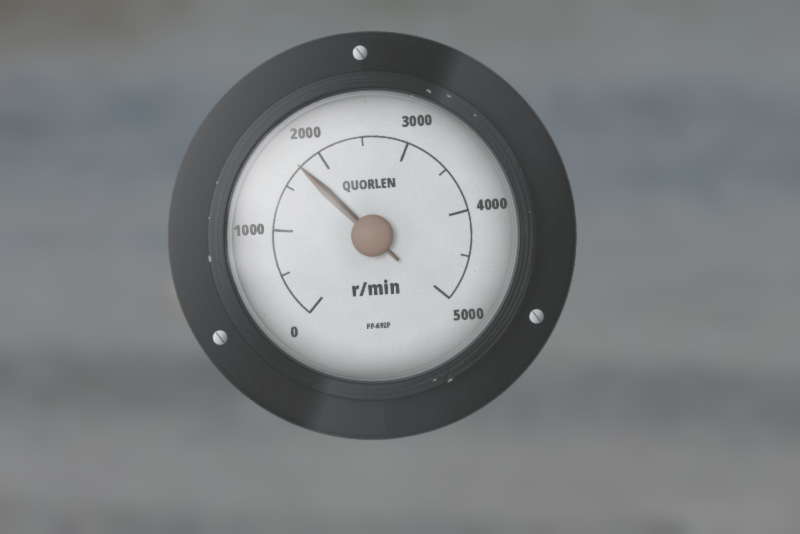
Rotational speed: 1750 rpm
